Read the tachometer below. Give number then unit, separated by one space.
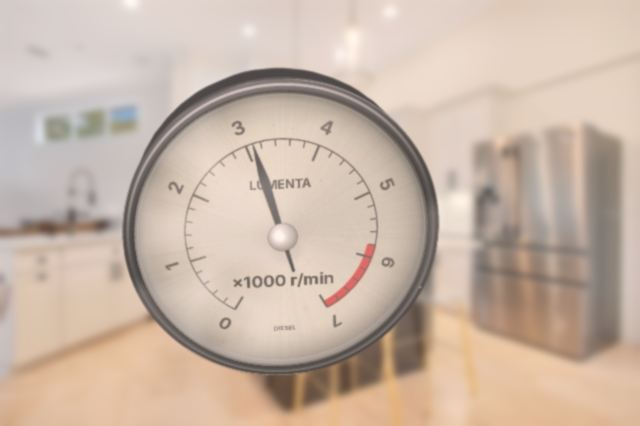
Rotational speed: 3100 rpm
